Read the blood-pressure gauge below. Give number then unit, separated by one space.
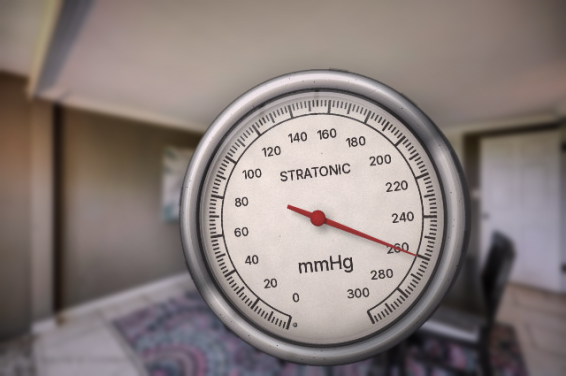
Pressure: 260 mmHg
